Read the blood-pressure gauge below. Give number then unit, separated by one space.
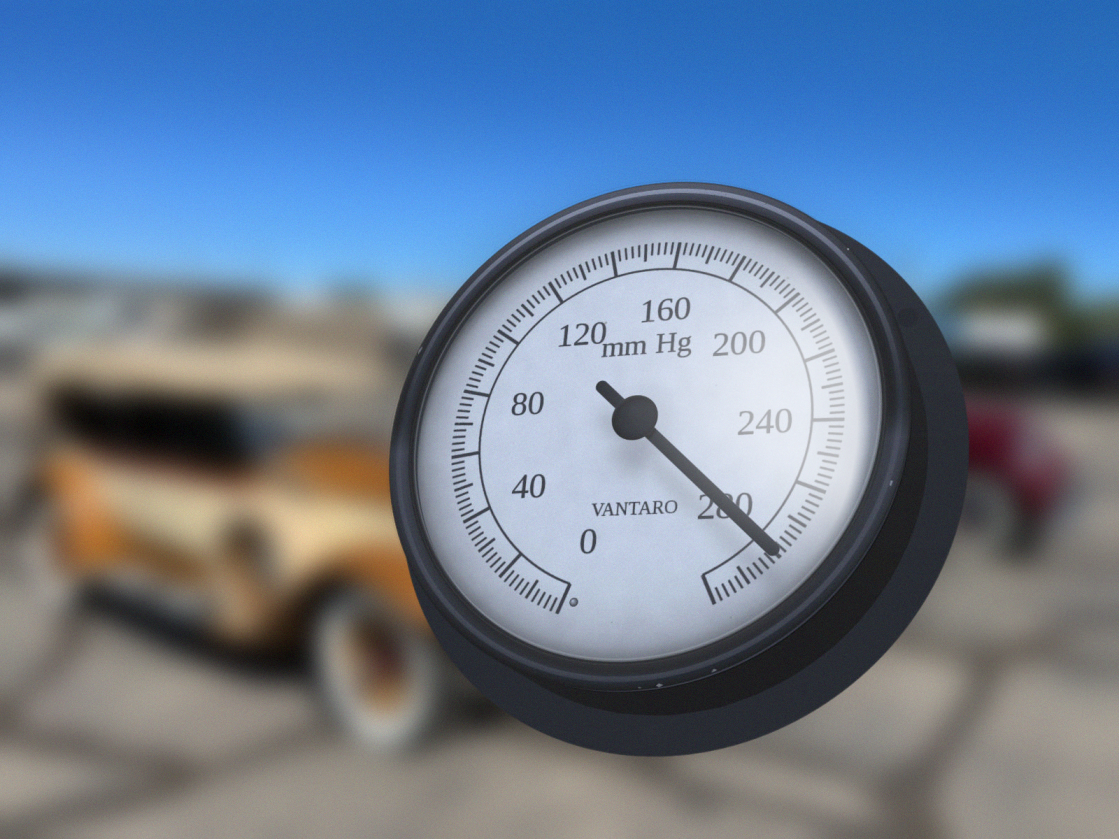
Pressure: 280 mmHg
